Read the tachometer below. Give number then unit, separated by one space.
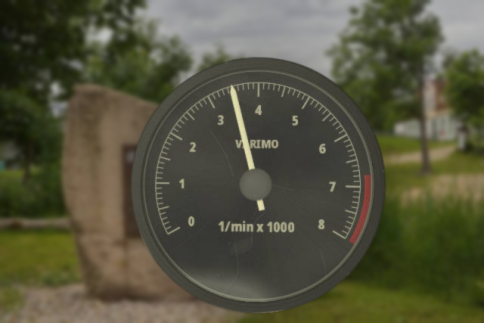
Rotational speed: 3500 rpm
